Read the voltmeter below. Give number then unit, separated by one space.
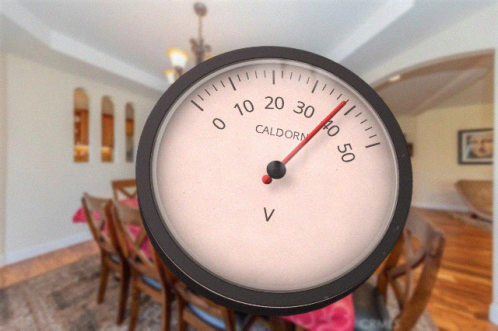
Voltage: 38 V
